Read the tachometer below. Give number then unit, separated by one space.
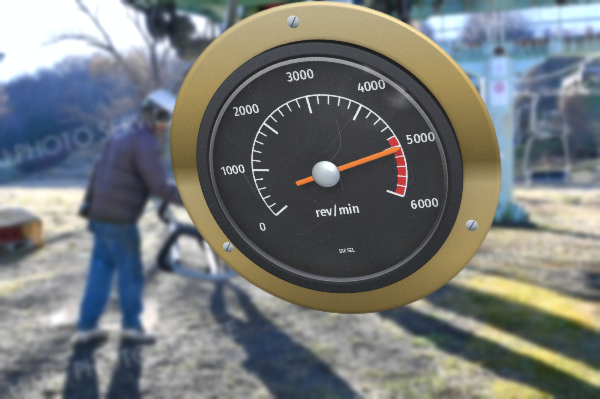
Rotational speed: 5000 rpm
